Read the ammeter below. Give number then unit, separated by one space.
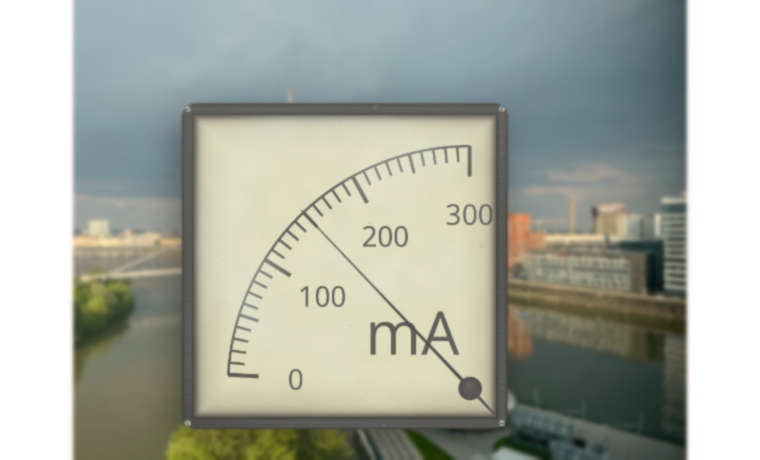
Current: 150 mA
